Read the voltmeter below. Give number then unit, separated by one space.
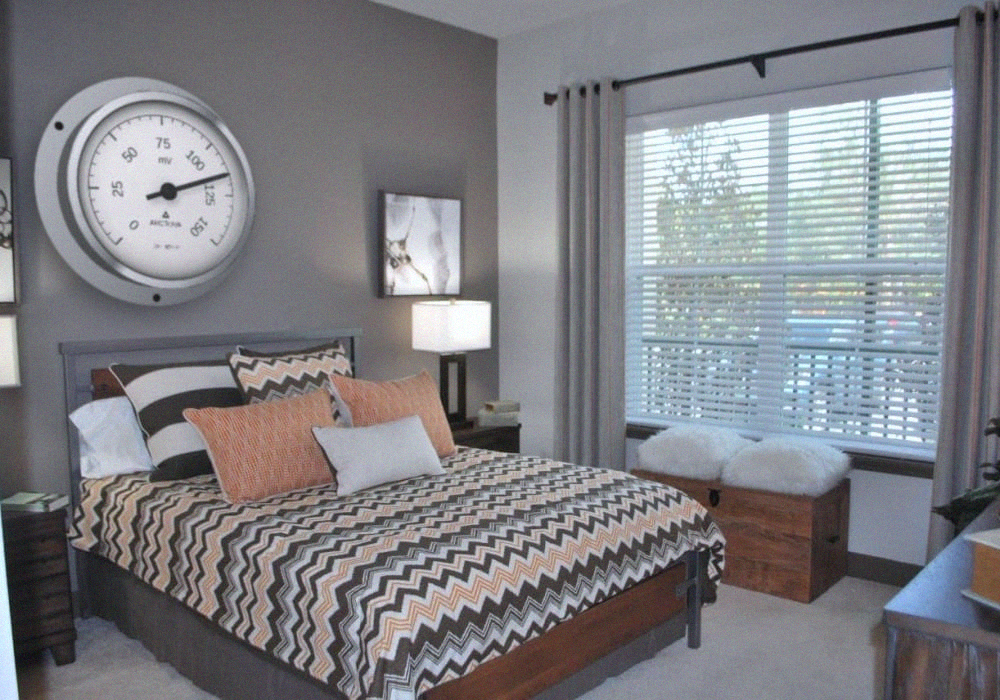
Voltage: 115 mV
